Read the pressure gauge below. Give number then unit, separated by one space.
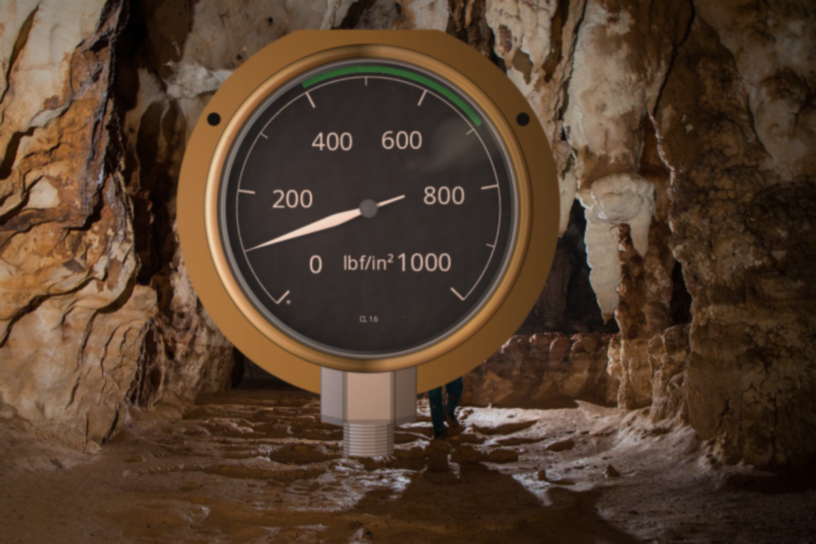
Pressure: 100 psi
